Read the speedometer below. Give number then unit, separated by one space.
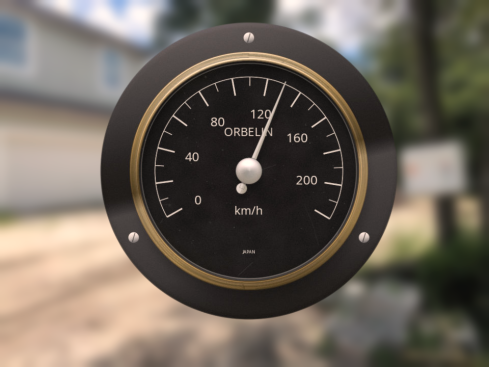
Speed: 130 km/h
